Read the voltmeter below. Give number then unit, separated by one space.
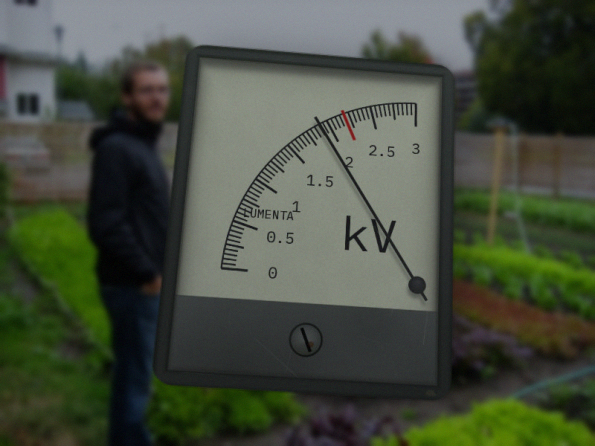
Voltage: 1.9 kV
